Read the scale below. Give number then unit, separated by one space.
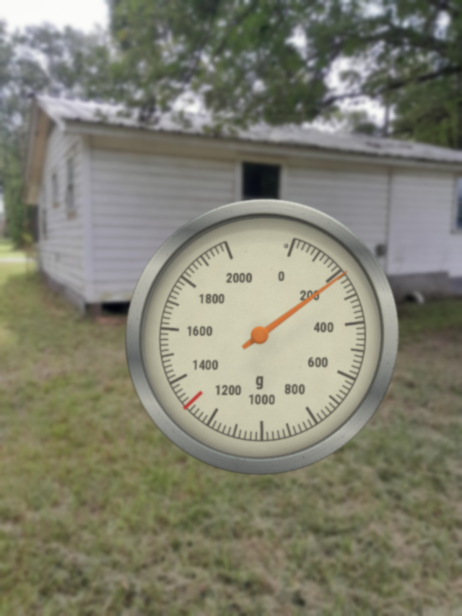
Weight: 220 g
